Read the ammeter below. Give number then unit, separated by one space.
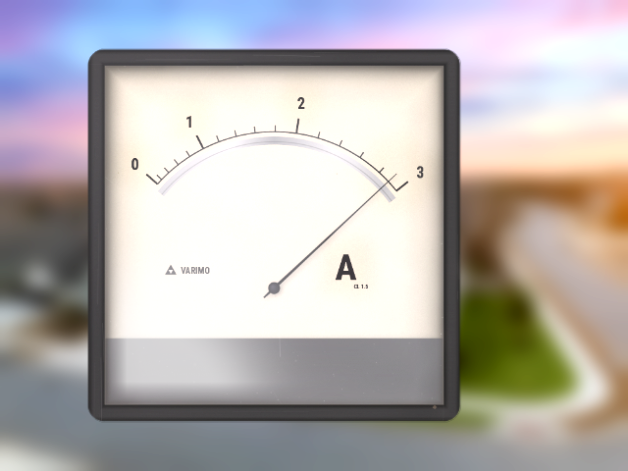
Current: 2.9 A
